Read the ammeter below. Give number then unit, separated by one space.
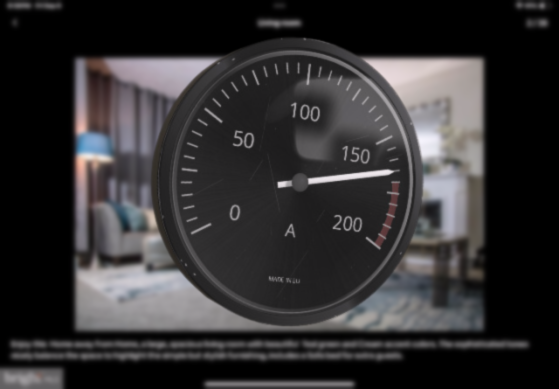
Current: 165 A
